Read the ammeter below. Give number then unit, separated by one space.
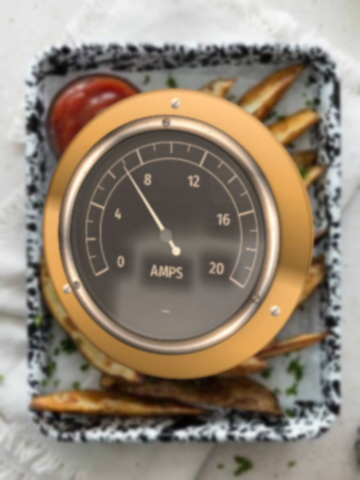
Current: 7 A
